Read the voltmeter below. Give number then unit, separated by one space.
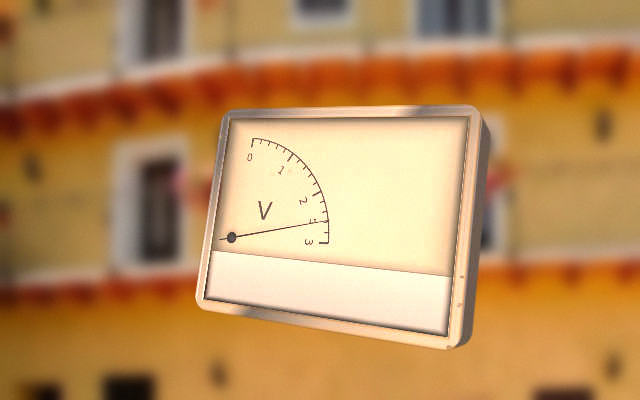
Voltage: 2.6 V
